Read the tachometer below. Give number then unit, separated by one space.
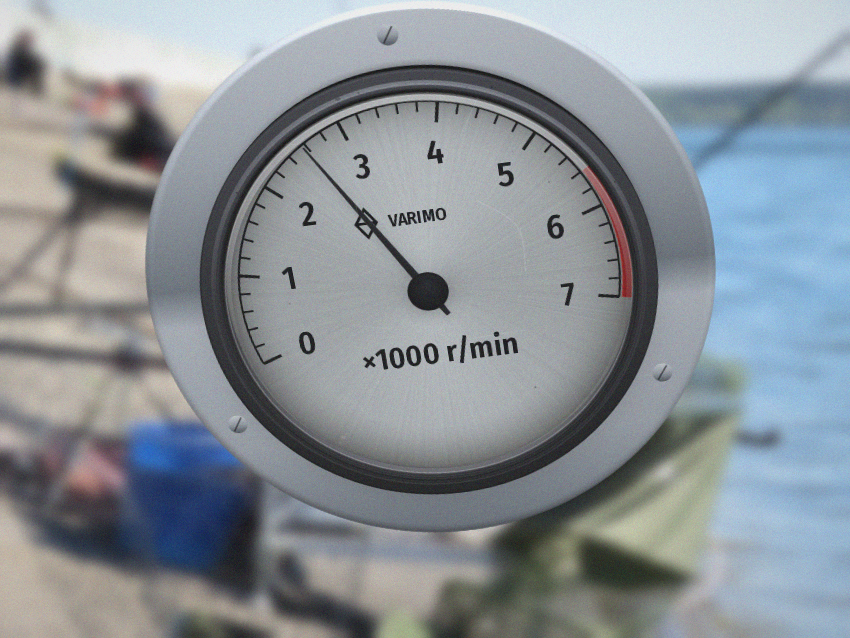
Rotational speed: 2600 rpm
